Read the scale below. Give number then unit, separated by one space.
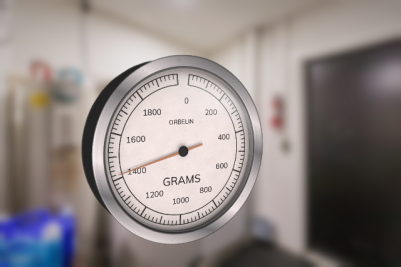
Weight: 1420 g
